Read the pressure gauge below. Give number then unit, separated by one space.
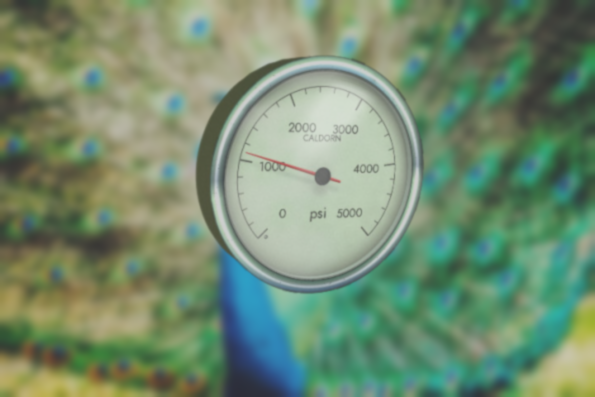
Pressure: 1100 psi
